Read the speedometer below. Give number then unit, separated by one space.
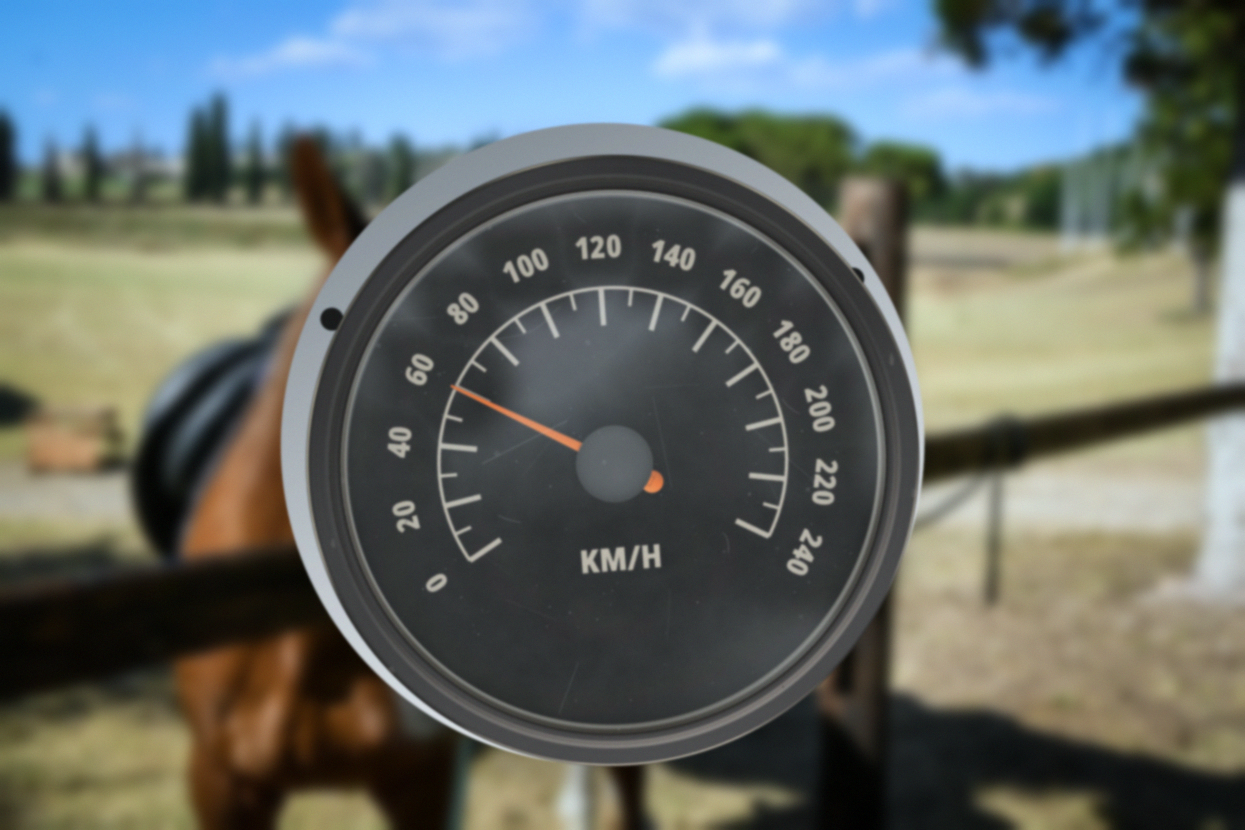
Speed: 60 km/h
